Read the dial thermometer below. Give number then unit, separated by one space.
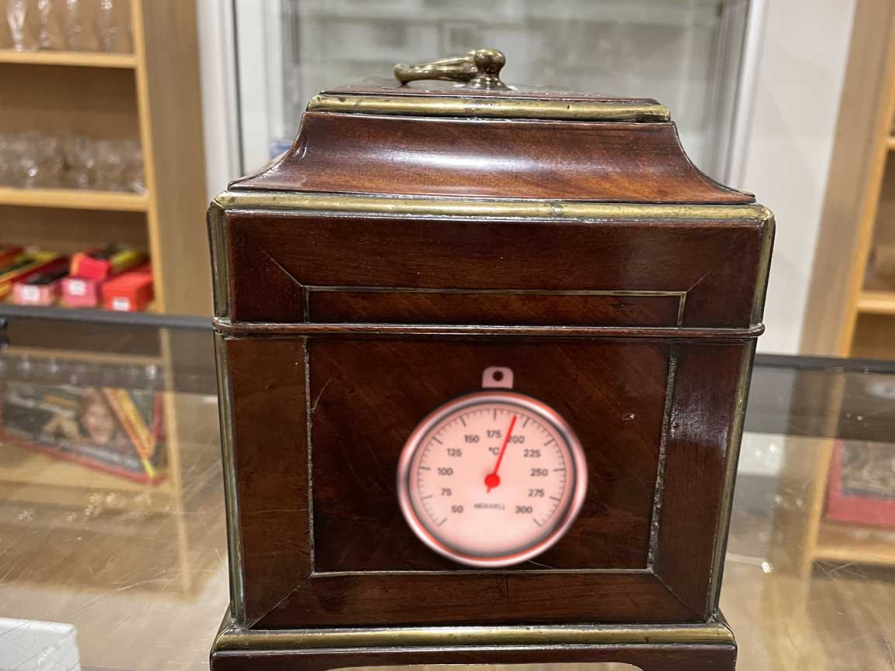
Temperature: 190 °C
